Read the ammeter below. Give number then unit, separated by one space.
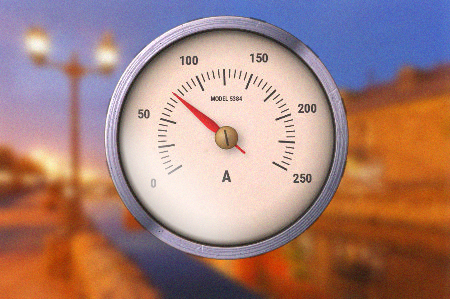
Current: 75 A
